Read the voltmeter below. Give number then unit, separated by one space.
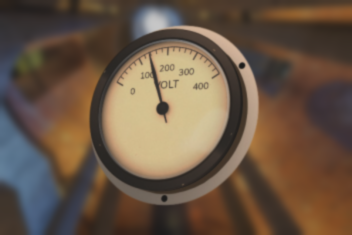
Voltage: 140 V
